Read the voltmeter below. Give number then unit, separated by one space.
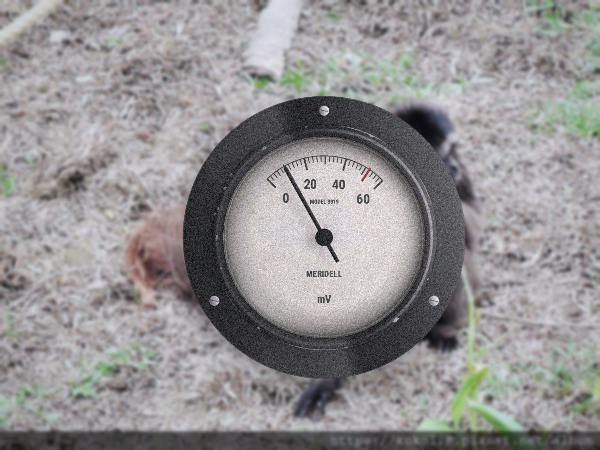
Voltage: 10 mV
